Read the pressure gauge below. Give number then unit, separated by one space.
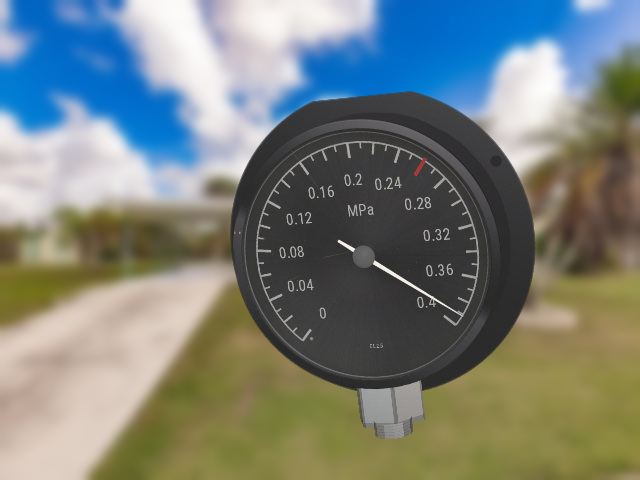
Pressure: 0.39 MPa
